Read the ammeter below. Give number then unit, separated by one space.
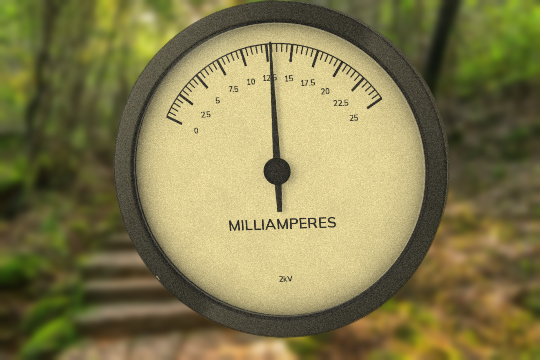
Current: 13 mA
